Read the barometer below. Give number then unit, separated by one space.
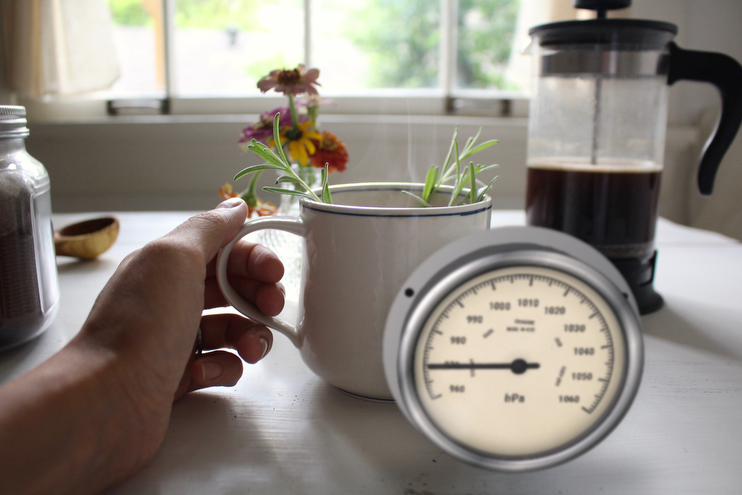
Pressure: 970 hPa
